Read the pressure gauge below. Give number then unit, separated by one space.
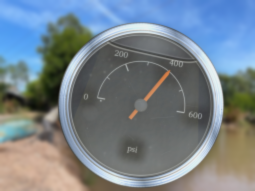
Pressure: 400 psi
